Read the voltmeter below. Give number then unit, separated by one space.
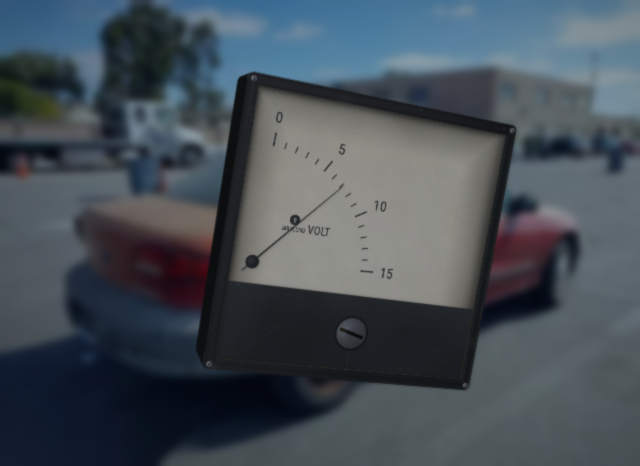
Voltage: 7 V
